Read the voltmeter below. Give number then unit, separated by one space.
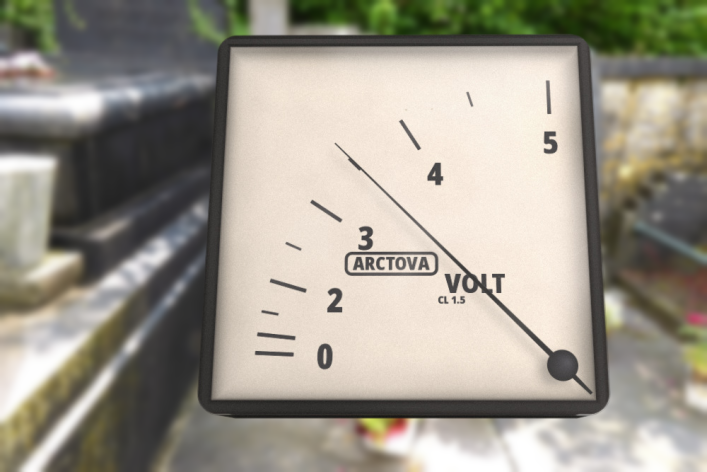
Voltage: 3.5 V
